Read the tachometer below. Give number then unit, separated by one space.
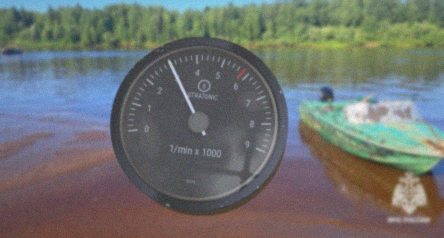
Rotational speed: 3000 rpm
